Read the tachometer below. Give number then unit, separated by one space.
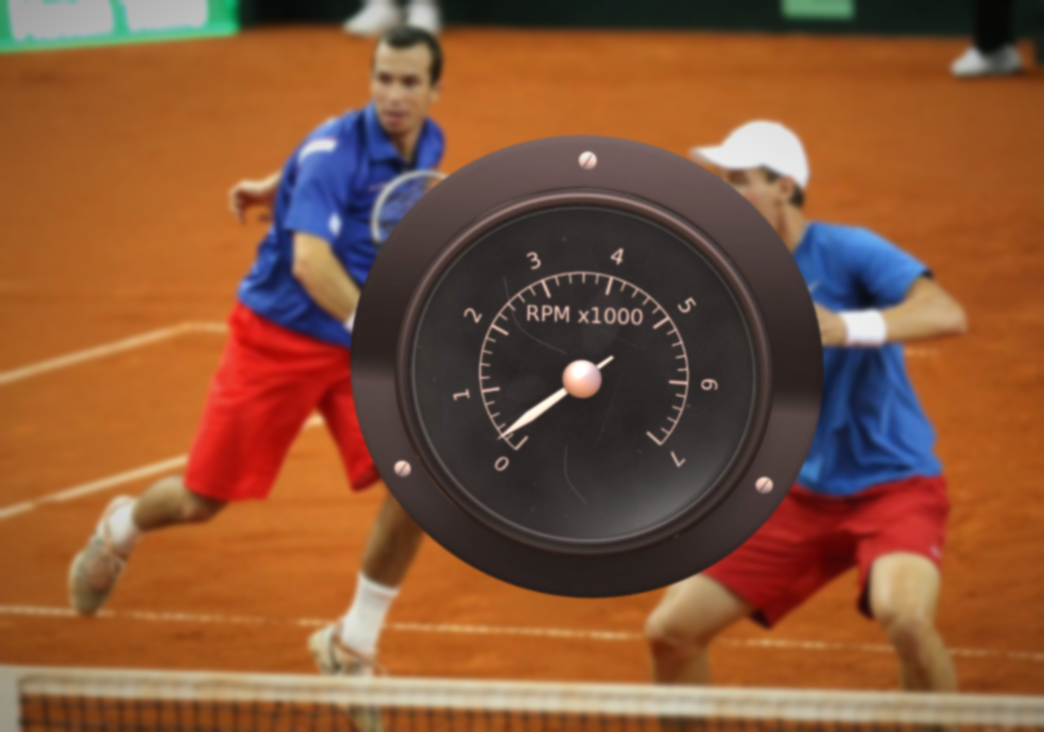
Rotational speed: 300 rpm
